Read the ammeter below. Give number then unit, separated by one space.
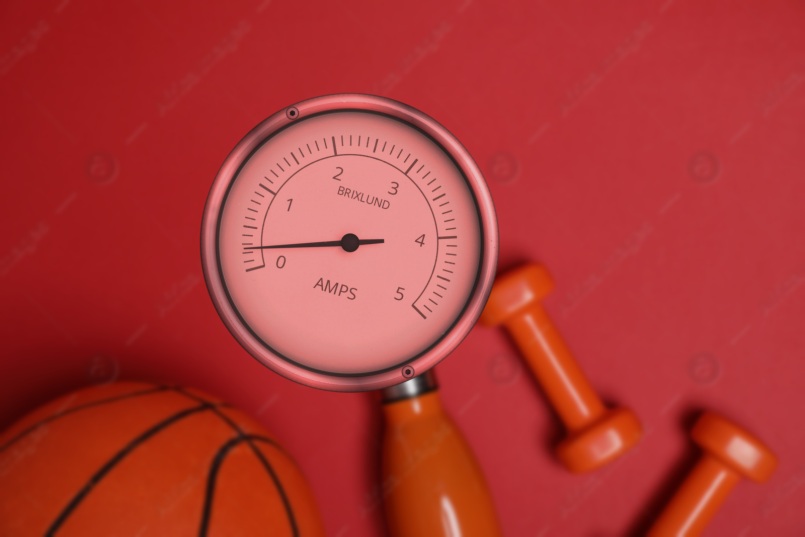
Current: 0.25 A
